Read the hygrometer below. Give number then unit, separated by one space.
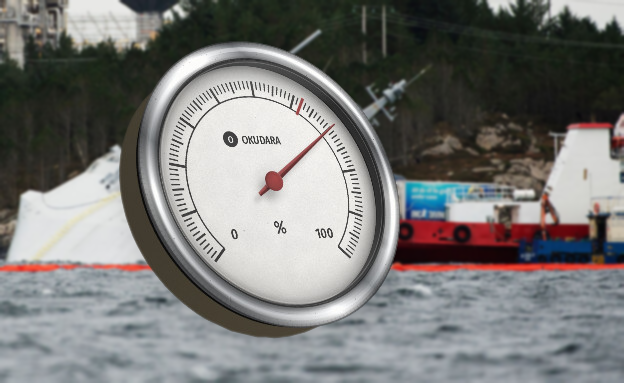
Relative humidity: 70 %
